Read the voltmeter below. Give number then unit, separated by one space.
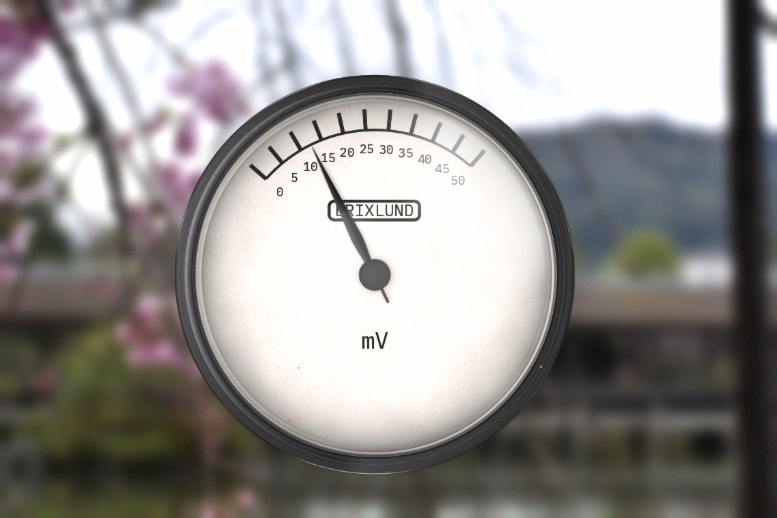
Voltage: 12.5 mV
